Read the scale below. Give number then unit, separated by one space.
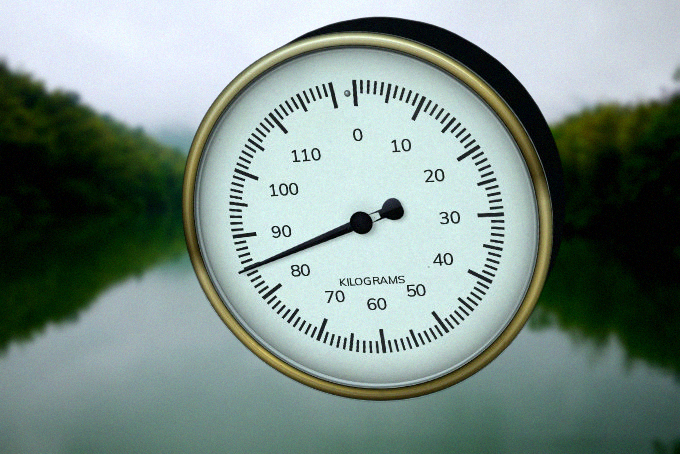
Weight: 85 kg
